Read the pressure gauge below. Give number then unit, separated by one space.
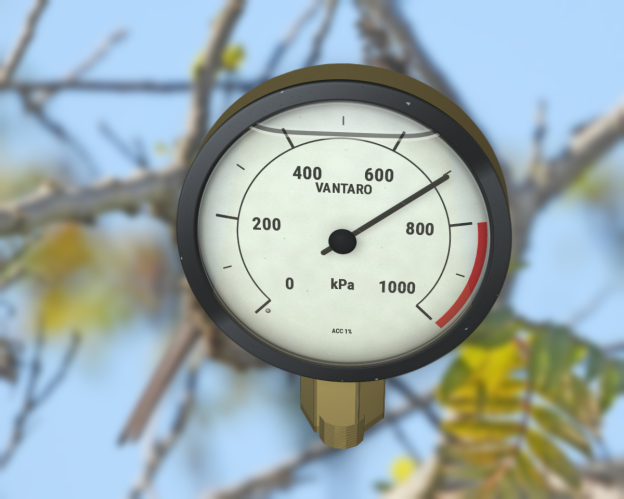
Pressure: 700 kPa
